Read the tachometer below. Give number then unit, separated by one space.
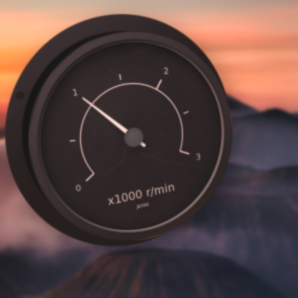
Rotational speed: 1000 rpm
